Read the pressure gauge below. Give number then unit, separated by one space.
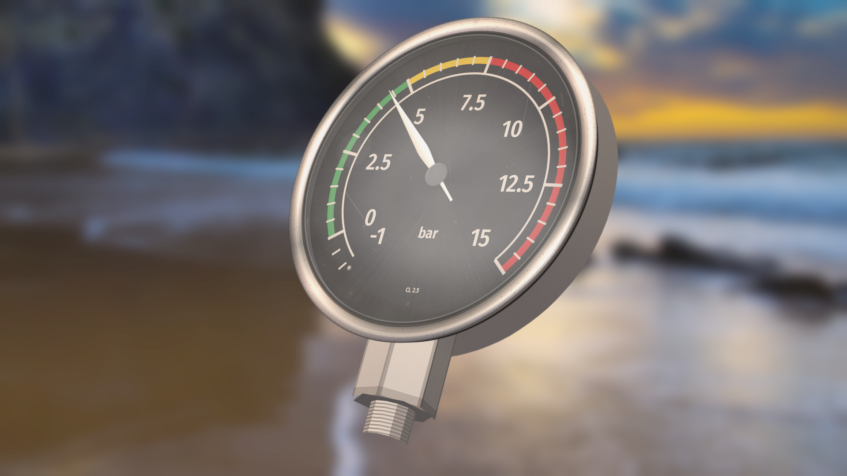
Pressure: 4.5 bar
